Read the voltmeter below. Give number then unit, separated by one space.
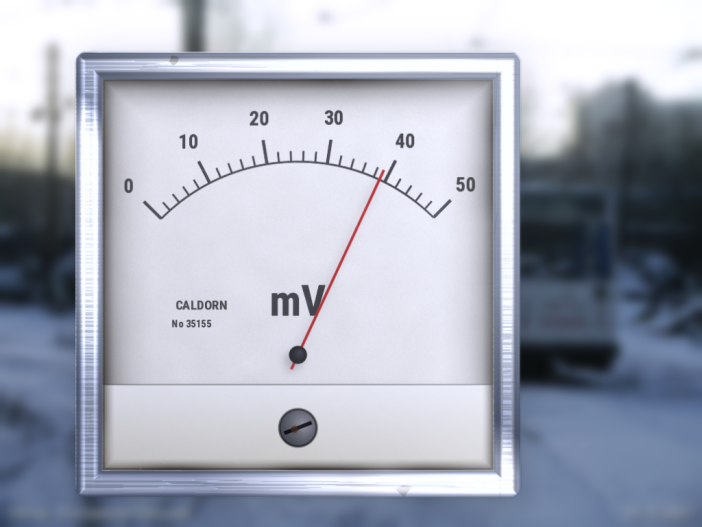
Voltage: 39 mV
